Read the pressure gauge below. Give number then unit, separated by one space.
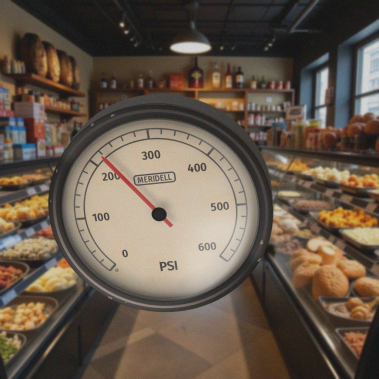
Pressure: 220 psi
